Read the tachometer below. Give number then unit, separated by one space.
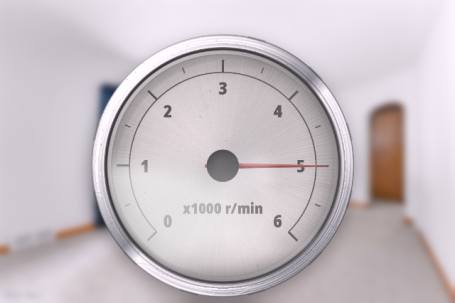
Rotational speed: 5000 rpm
